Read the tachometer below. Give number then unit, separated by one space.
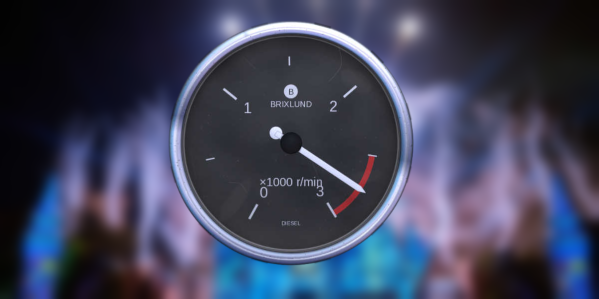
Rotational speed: 2750 rpm
